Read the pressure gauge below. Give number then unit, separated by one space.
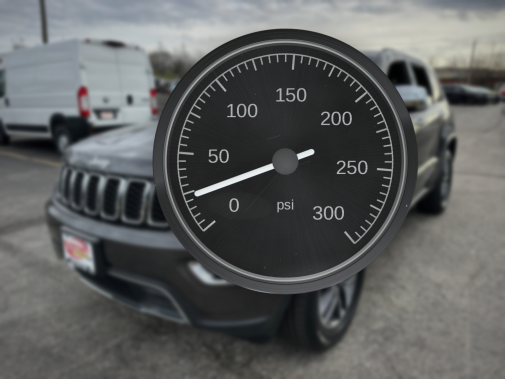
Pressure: 22.5 psi
